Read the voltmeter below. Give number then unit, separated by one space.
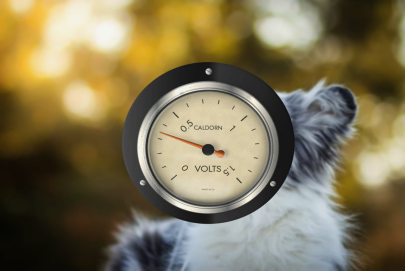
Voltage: 0.35 V
